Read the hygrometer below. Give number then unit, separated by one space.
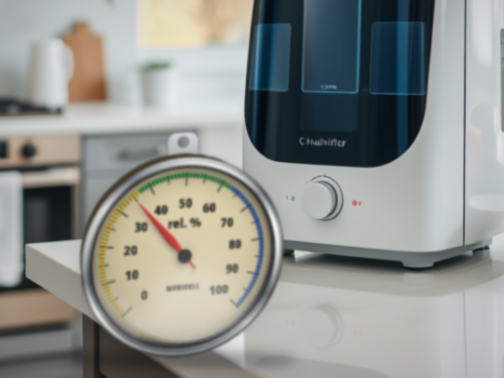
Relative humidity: 35 %
